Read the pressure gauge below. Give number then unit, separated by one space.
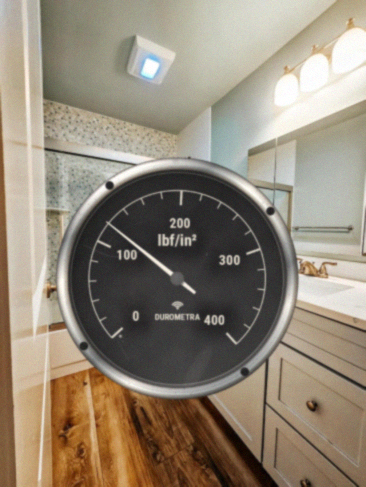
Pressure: 120 psi
